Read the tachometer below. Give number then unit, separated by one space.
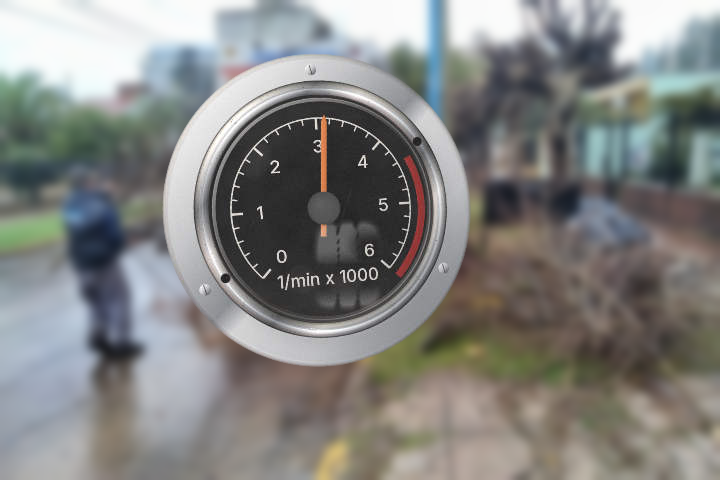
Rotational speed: 3100 rpm
